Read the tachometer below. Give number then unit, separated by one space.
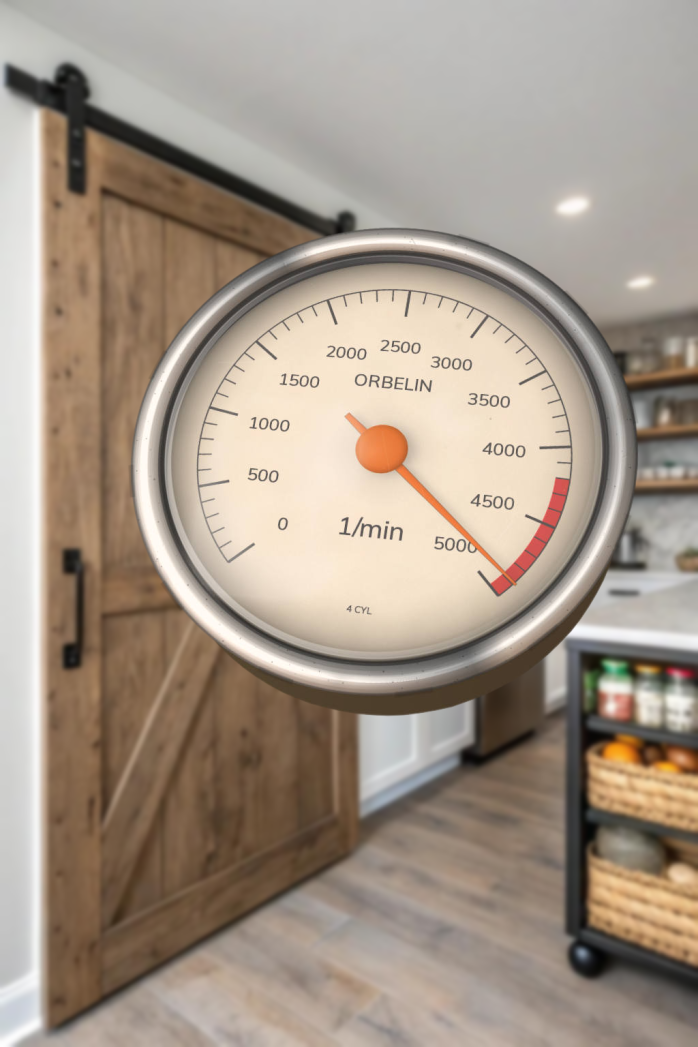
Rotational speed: 4900 rpm
